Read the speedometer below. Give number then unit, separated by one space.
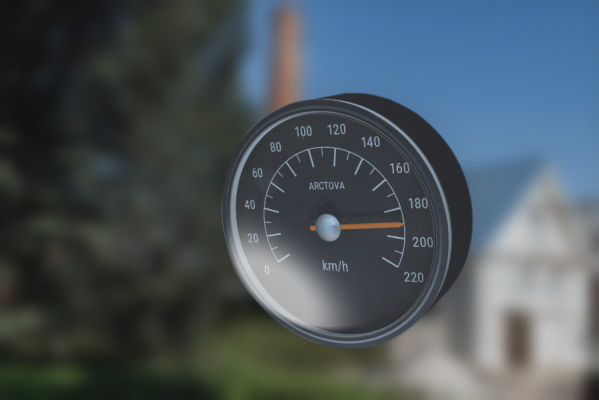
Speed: 190 km/h
